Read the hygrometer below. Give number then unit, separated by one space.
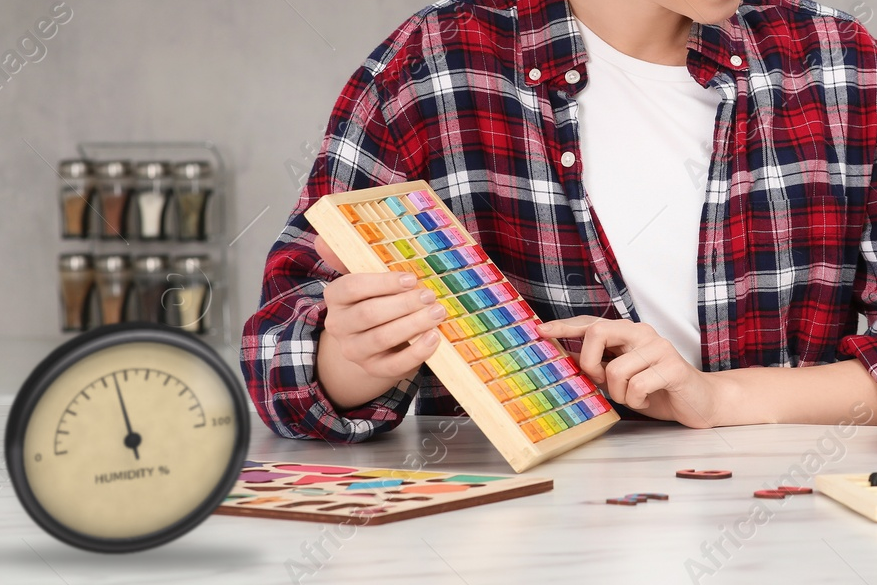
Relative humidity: 45 %
